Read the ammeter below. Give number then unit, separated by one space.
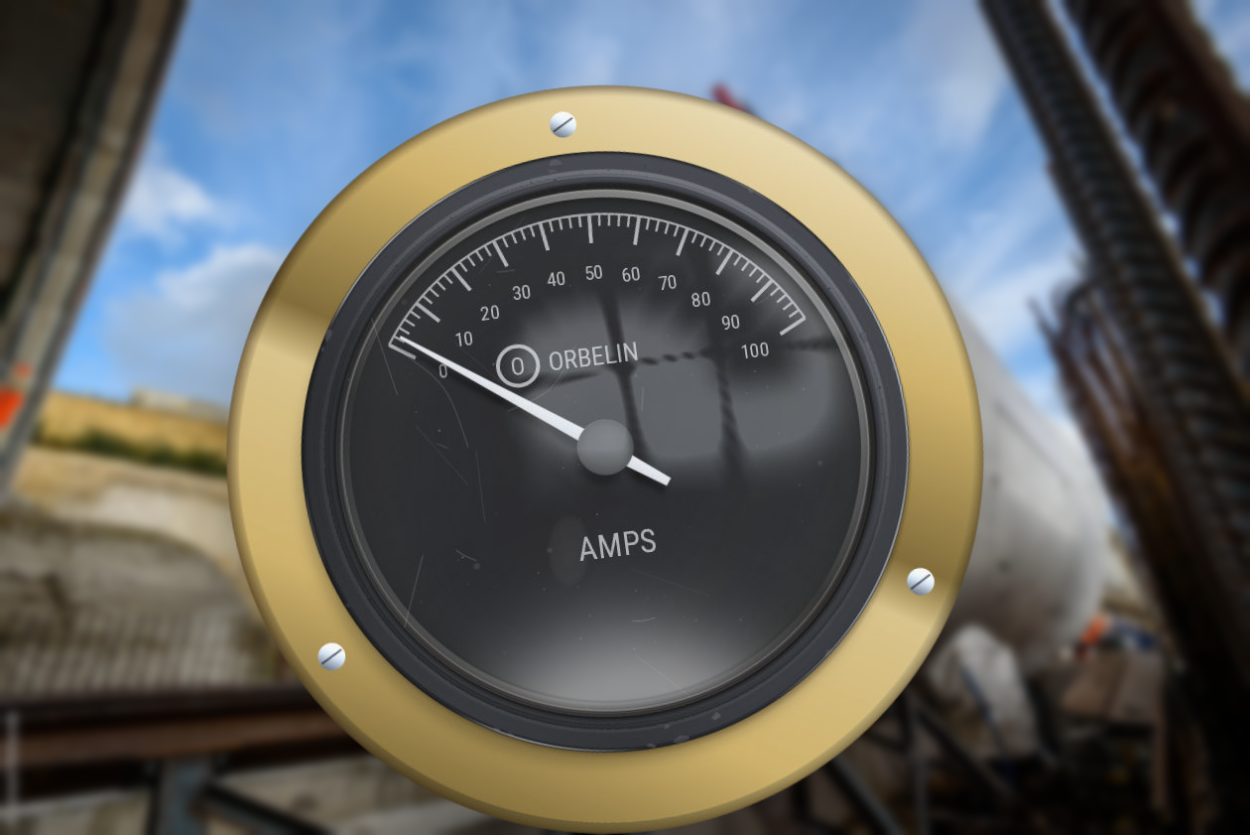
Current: 2 A
